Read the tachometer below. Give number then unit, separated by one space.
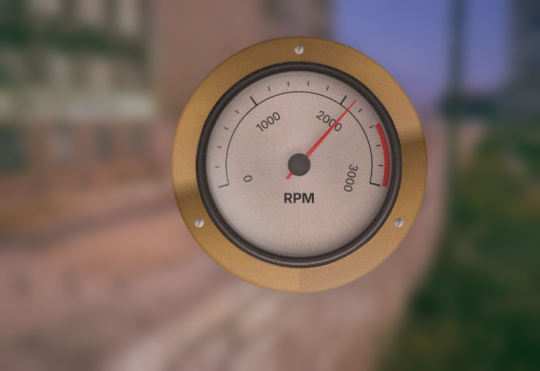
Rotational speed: 2100 rpm
